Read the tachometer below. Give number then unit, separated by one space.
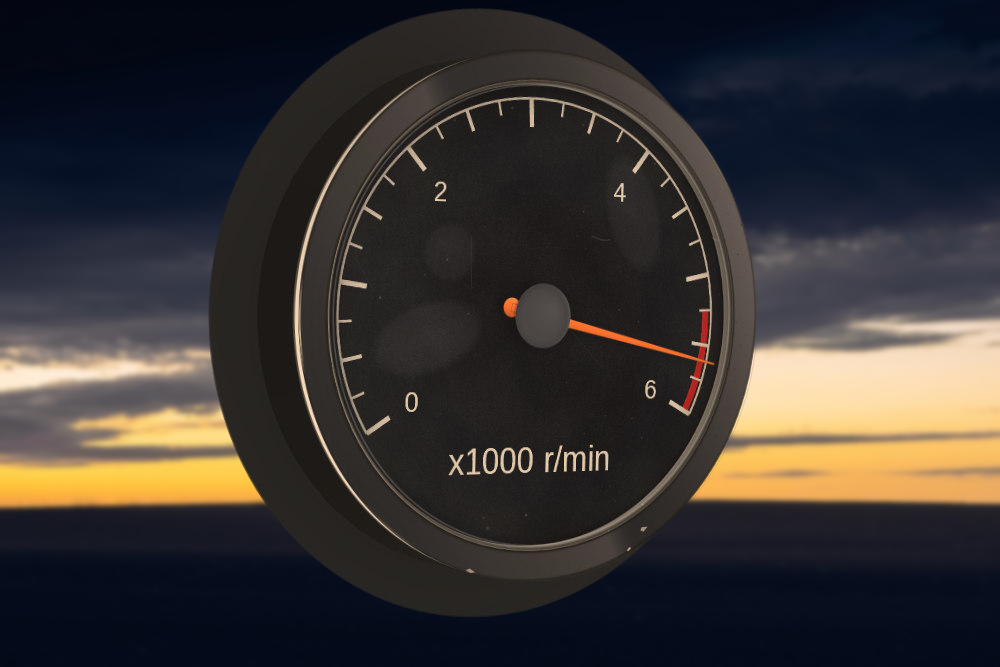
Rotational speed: 5625 rpm
